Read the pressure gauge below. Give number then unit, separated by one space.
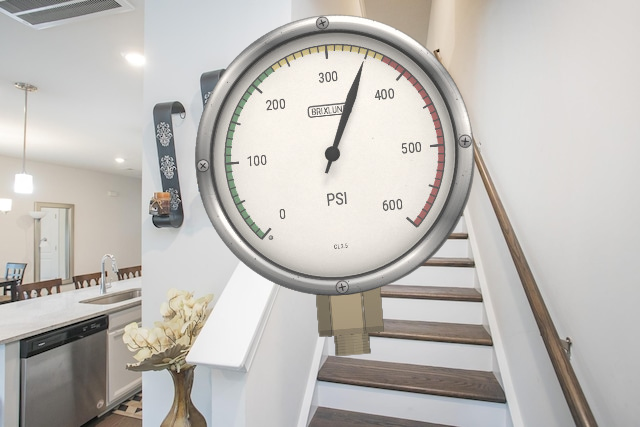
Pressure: 350 psi
